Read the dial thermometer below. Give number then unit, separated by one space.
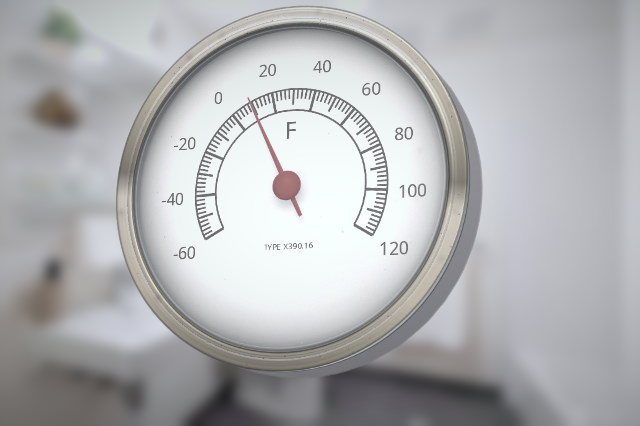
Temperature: 10 °F
